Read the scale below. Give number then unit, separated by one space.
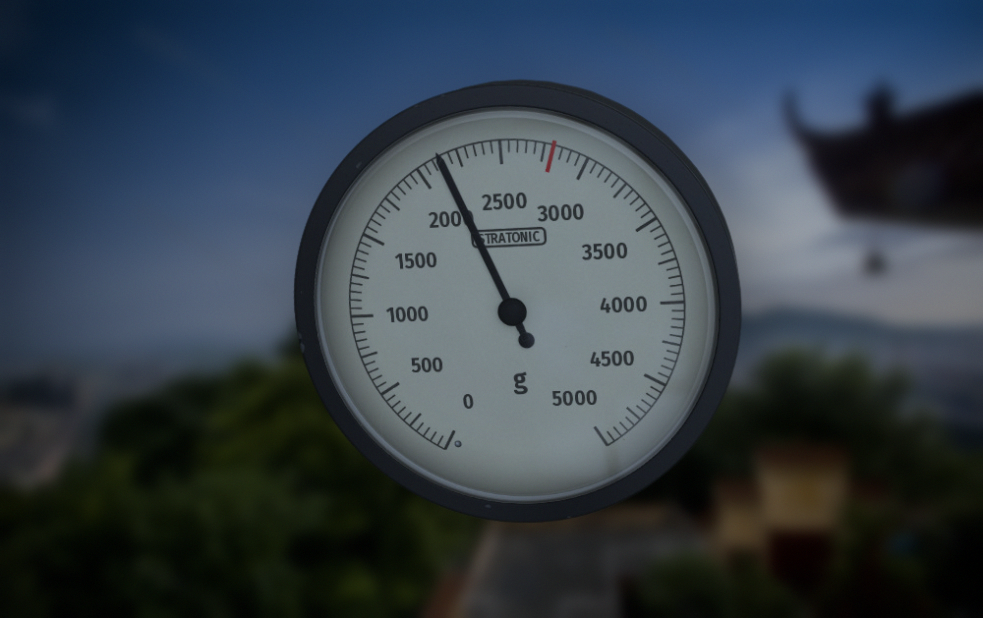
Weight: 2150 g
